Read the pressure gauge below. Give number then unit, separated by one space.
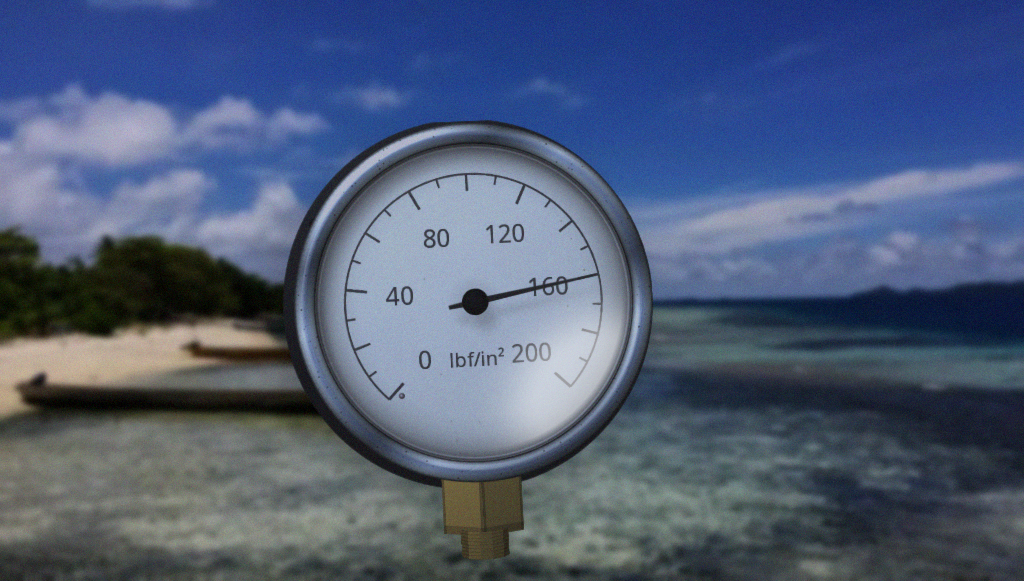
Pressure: 160 psi
